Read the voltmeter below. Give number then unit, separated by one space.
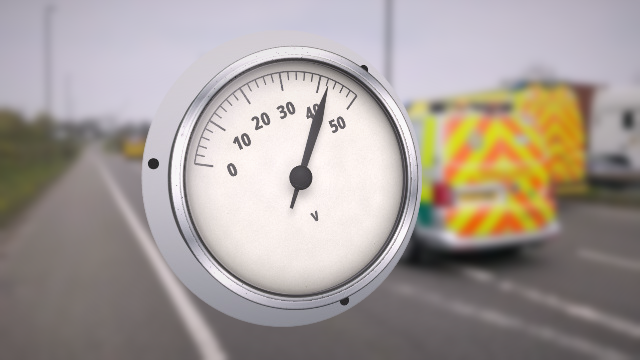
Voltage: 42 V
